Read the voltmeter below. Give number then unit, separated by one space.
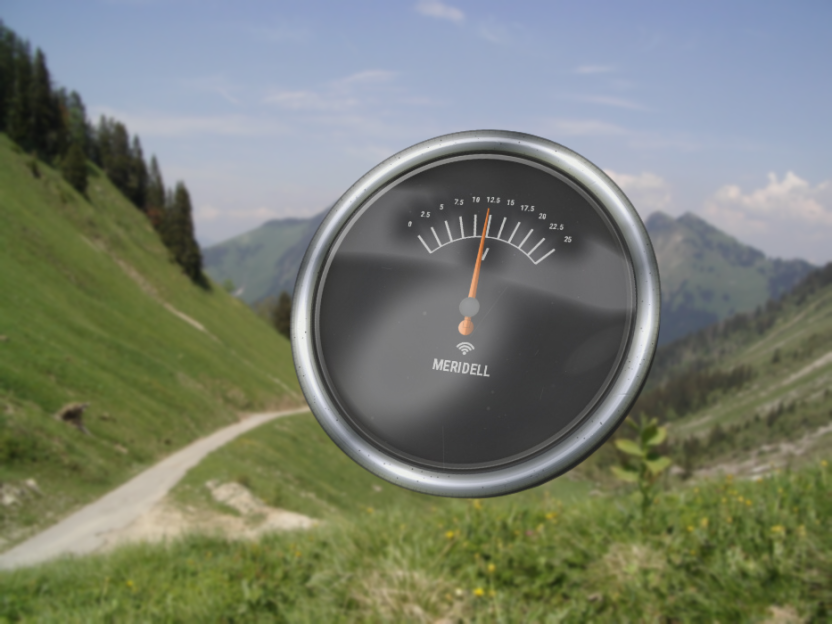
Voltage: 12.5 V
